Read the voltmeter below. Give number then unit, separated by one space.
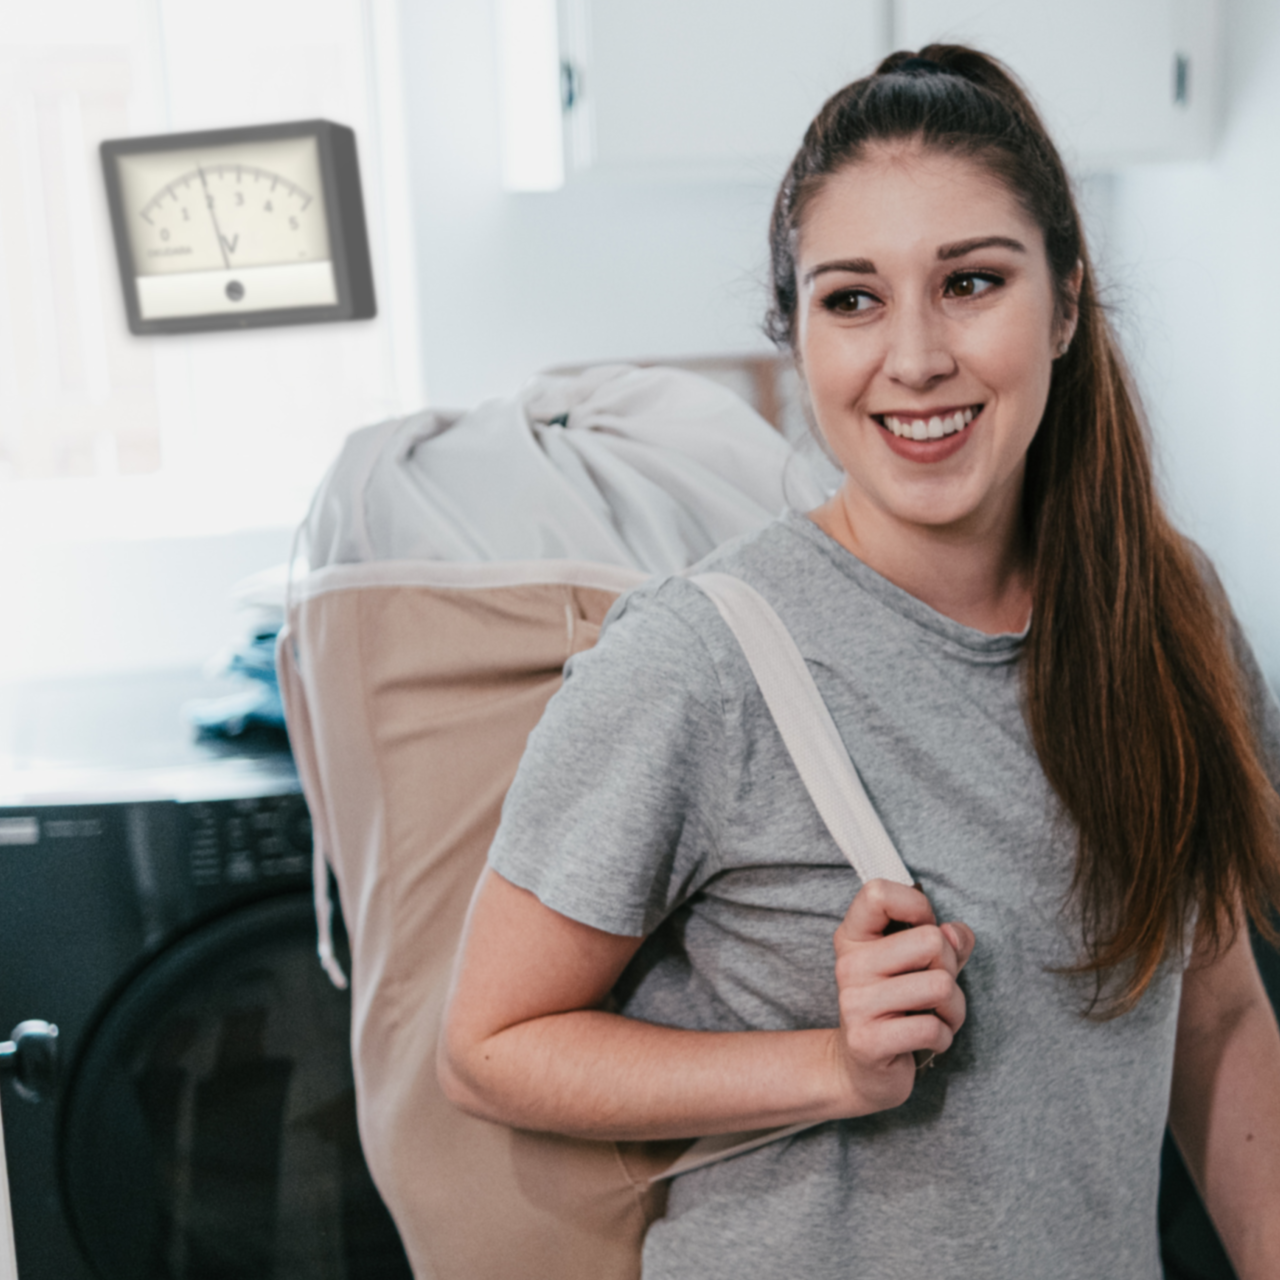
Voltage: 2 V
